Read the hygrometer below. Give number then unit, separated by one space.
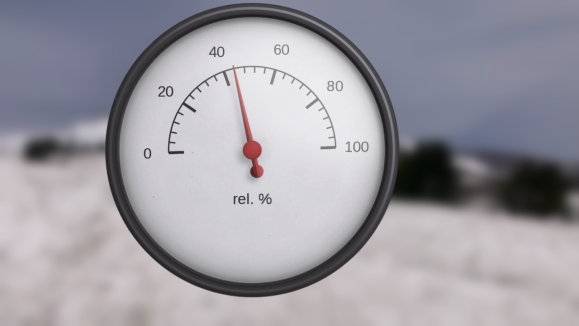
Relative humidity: 44 %
